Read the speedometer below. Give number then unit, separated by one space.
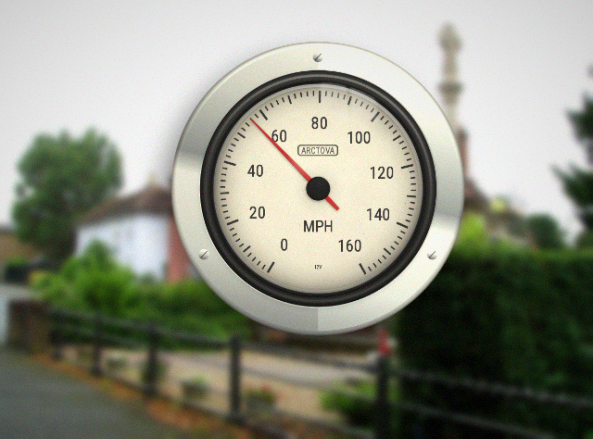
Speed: 56 mph
